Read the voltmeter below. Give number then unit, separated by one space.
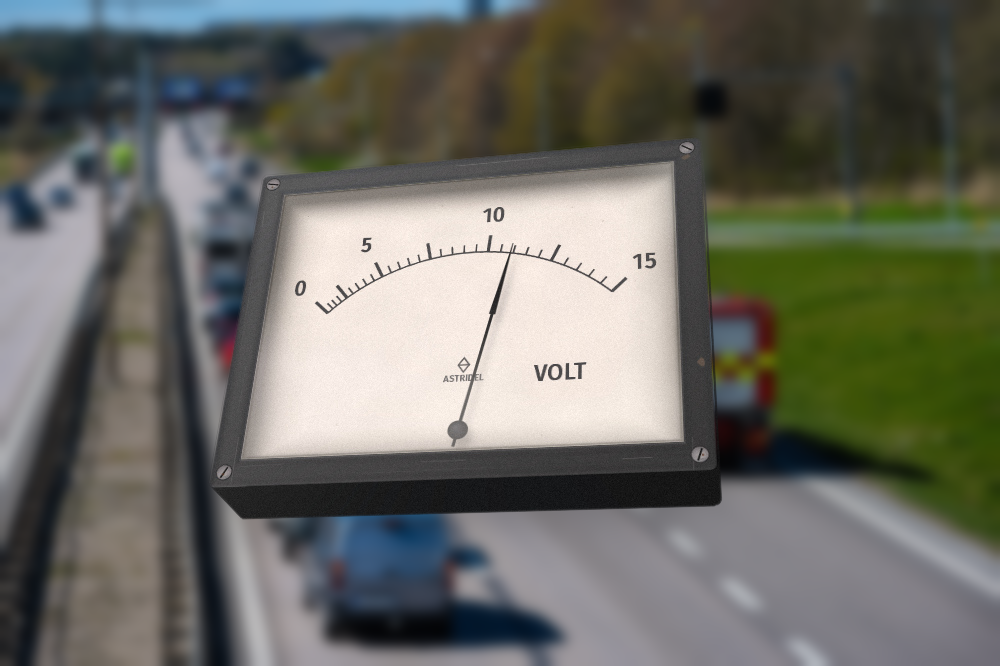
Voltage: 11 V
